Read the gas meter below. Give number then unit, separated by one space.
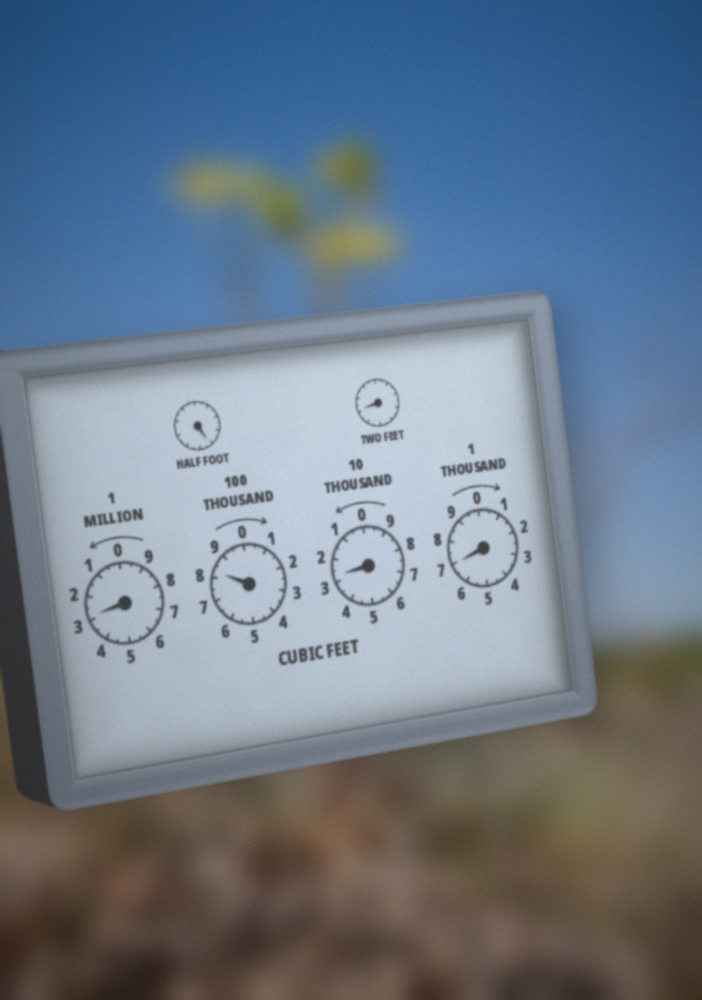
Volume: 282700 ft³
